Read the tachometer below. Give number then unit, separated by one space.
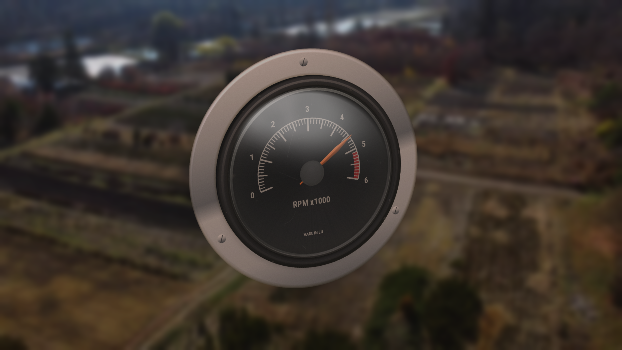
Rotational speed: 4500 rpm
